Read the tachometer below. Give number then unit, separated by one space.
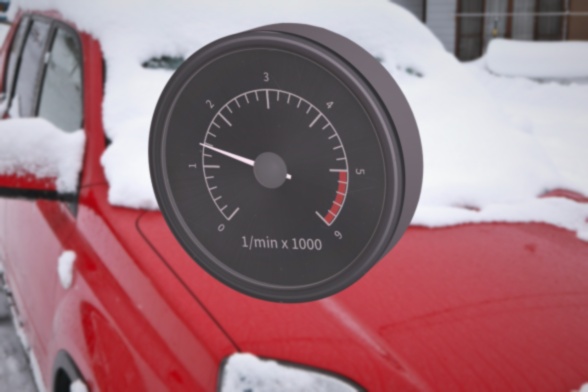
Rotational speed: 1400 rpm
